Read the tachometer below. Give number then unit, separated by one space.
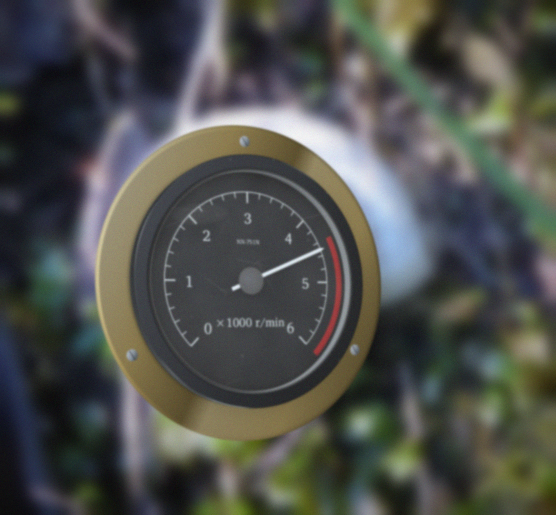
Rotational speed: 4500 rpm
